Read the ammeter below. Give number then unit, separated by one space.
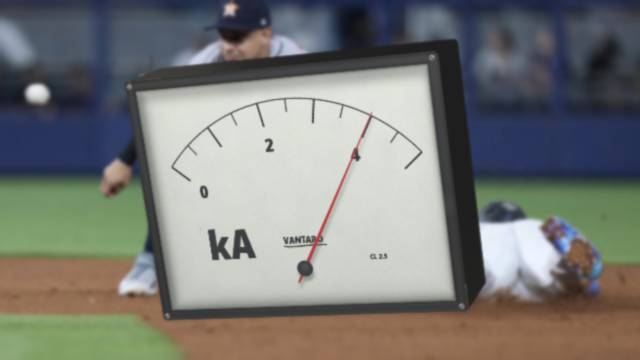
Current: 4 kA
